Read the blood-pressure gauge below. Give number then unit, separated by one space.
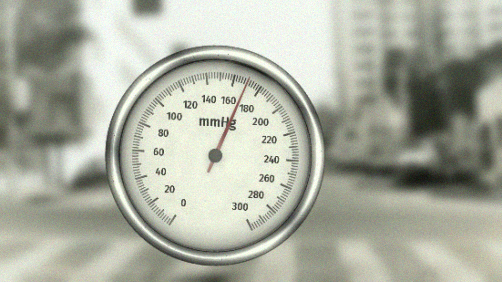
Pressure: 170 mmHg
